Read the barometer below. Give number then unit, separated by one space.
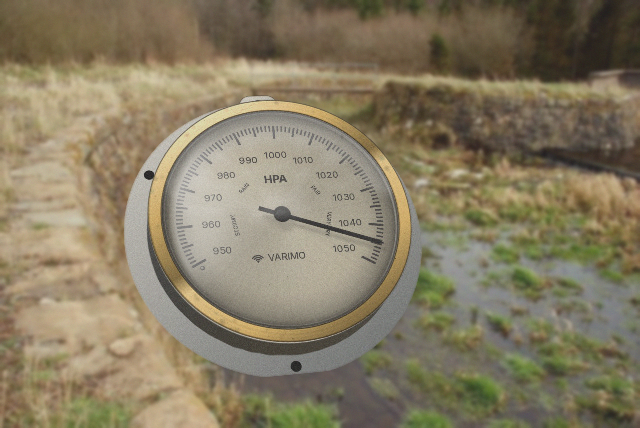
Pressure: 1045 hPa
